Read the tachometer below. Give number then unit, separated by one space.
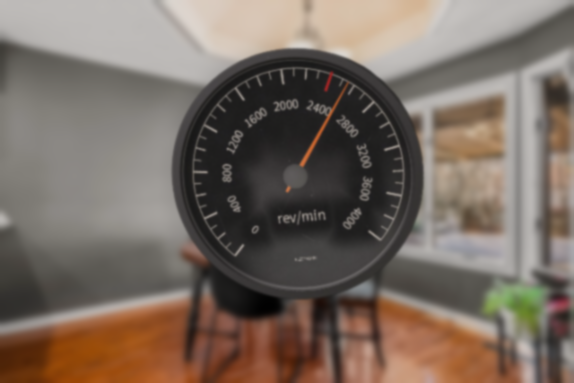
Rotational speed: 2550 rpm
